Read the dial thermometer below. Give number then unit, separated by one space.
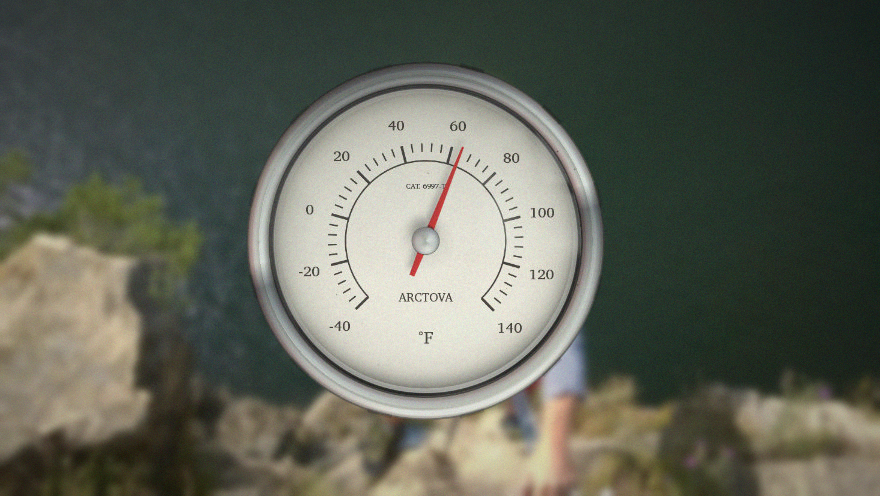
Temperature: 64 °F
